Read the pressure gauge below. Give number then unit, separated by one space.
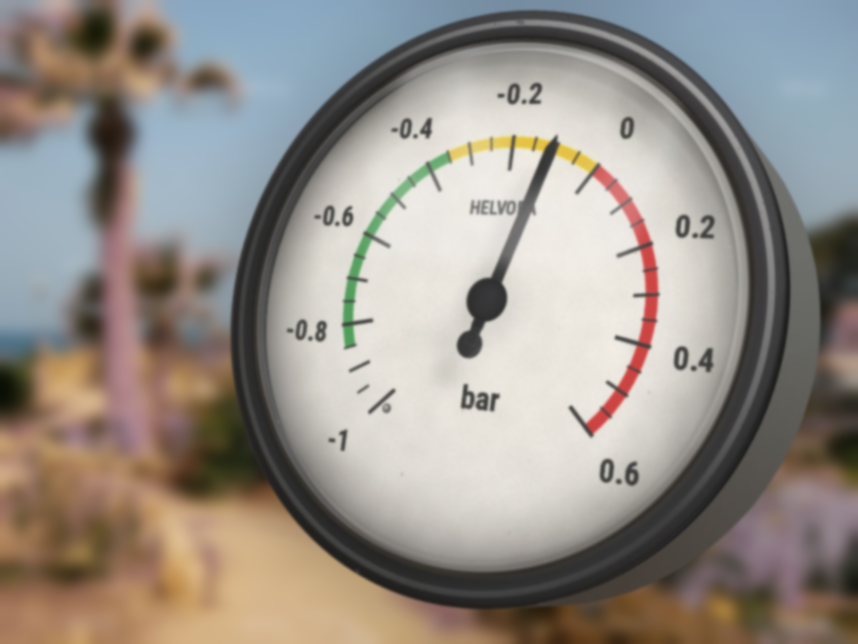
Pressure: -0.1 bar
